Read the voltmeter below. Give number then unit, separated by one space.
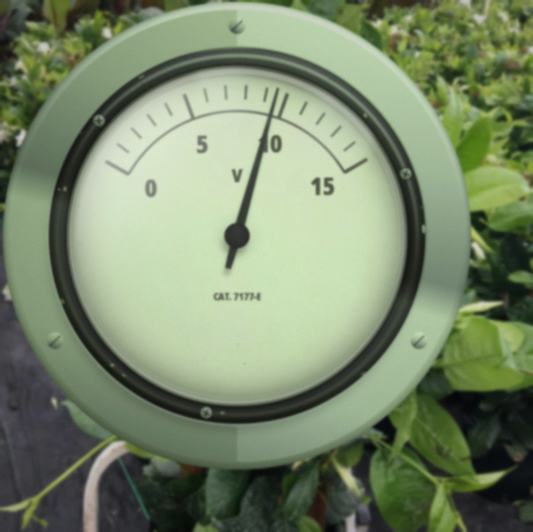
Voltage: 9.5 V
